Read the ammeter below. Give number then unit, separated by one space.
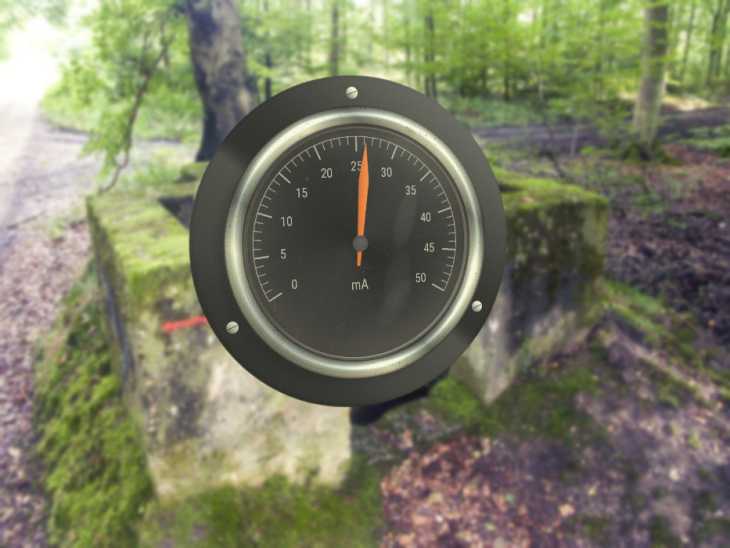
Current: 26 mA
